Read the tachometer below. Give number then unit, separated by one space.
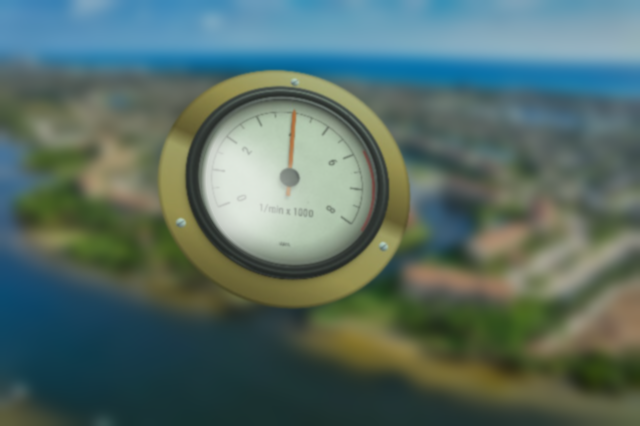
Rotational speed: 4000 rpm
